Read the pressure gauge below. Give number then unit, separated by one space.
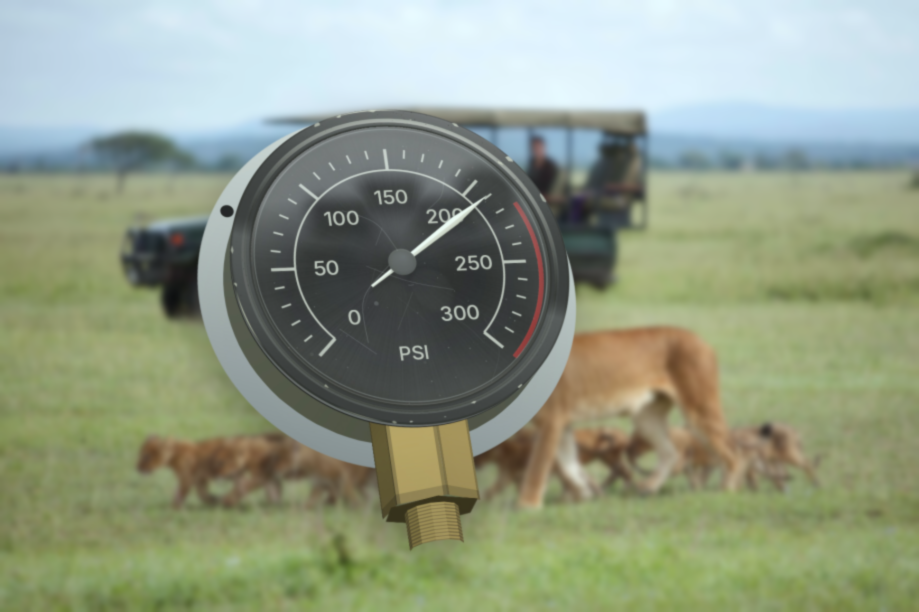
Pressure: 210 psi
